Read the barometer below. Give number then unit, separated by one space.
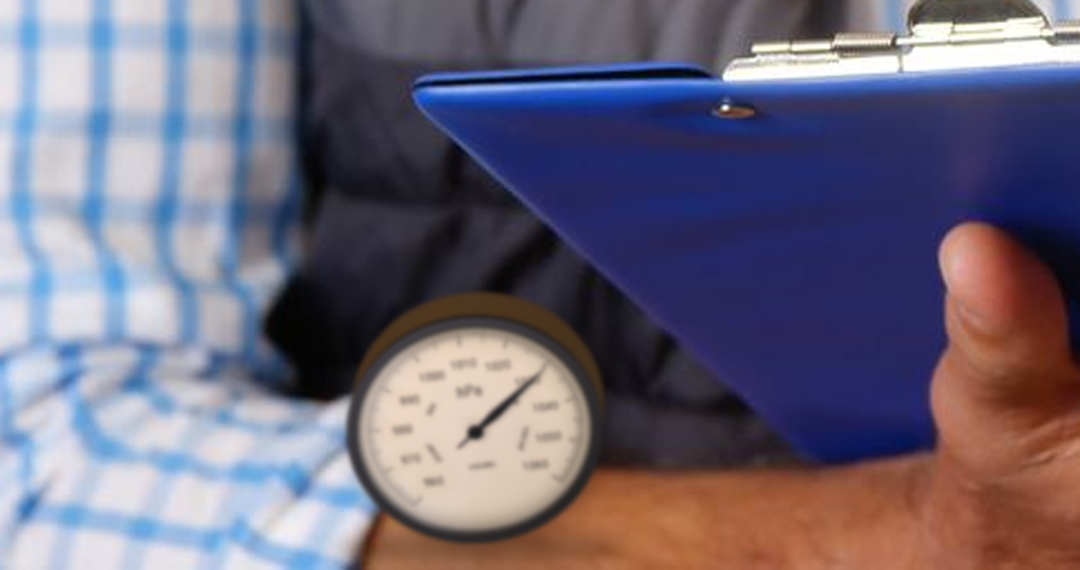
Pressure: 1030 hPa
